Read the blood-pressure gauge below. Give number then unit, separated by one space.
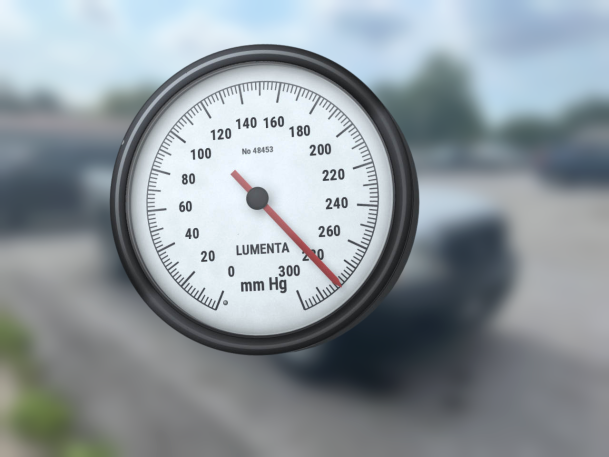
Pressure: 280 mmHg
